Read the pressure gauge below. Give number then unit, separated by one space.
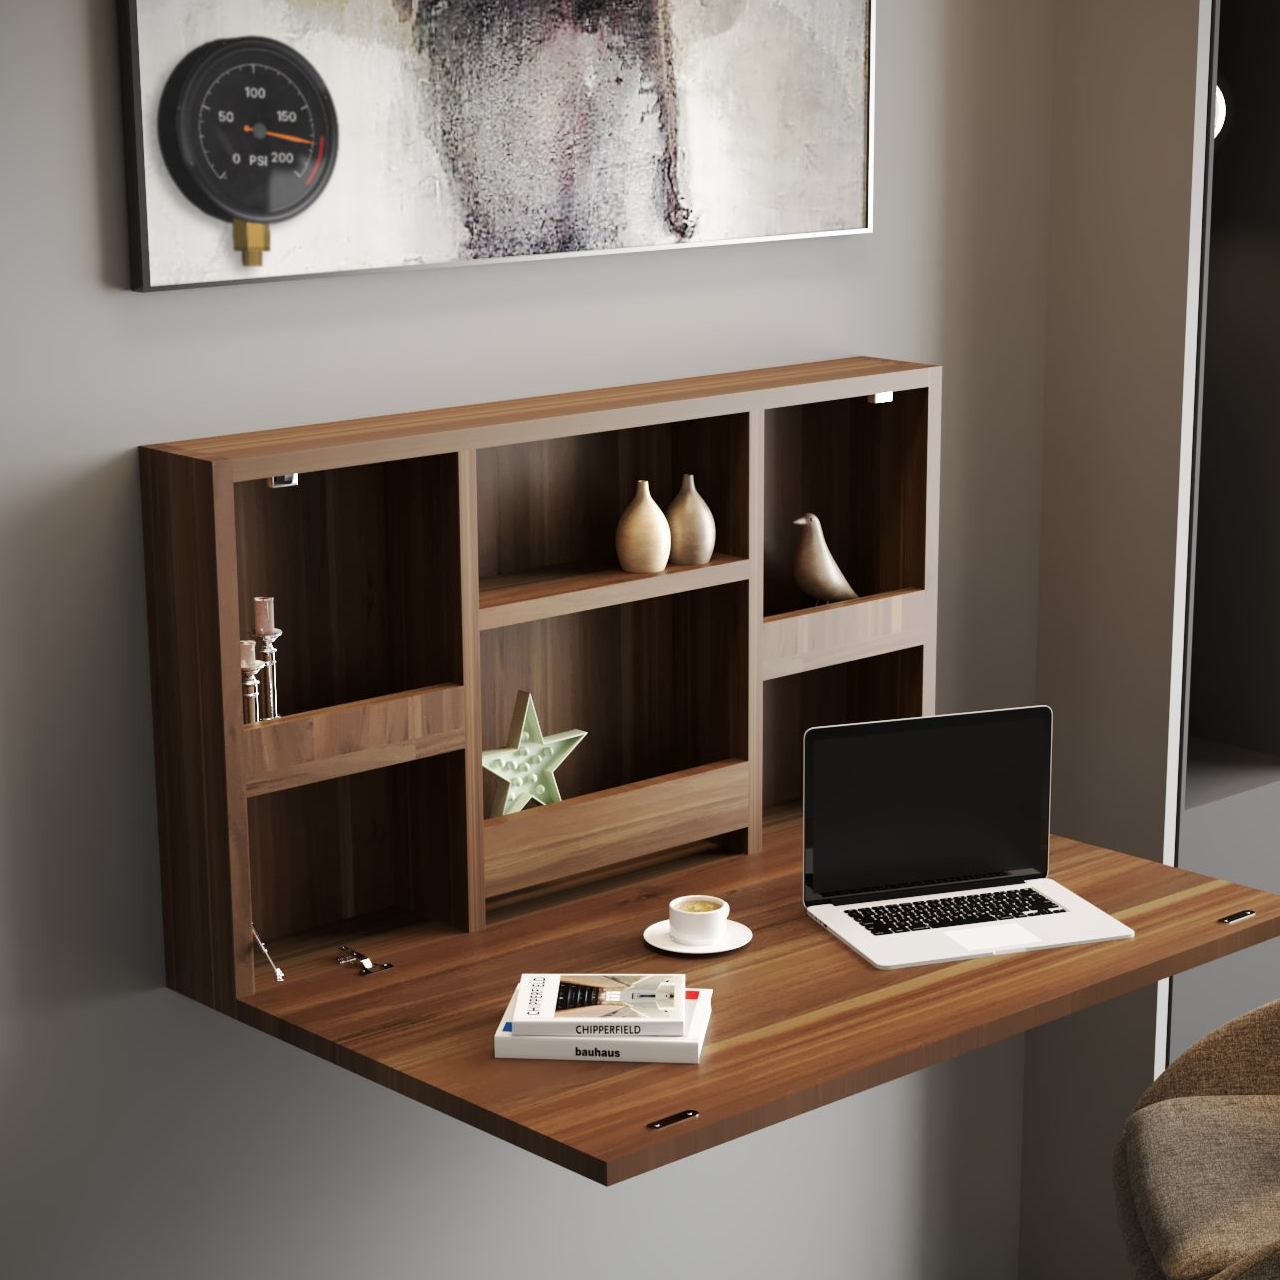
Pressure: 175 psi
